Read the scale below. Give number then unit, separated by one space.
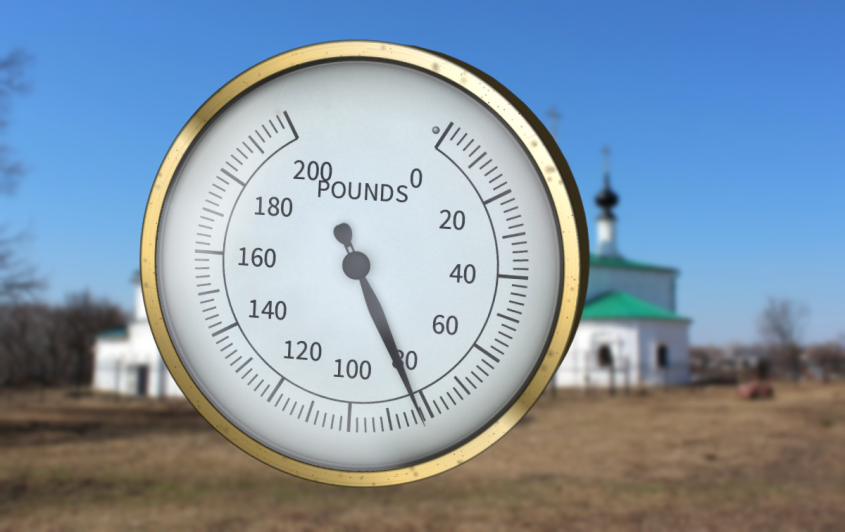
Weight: 82 lb
